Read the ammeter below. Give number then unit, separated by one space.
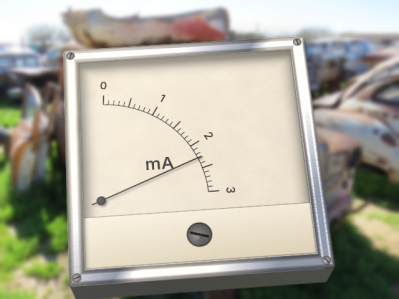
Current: 2.3 mA
